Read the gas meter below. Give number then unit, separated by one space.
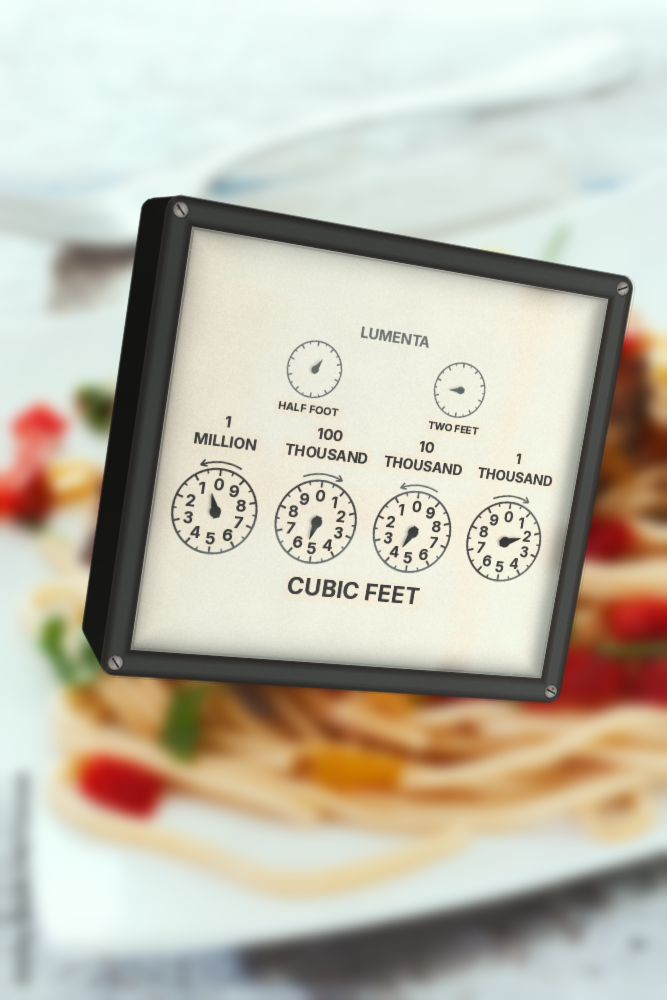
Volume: 54200 ft³
